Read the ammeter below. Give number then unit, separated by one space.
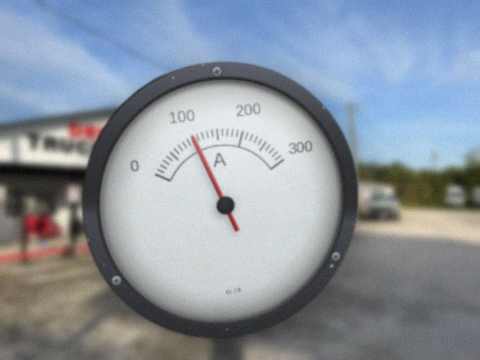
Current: 100 A
